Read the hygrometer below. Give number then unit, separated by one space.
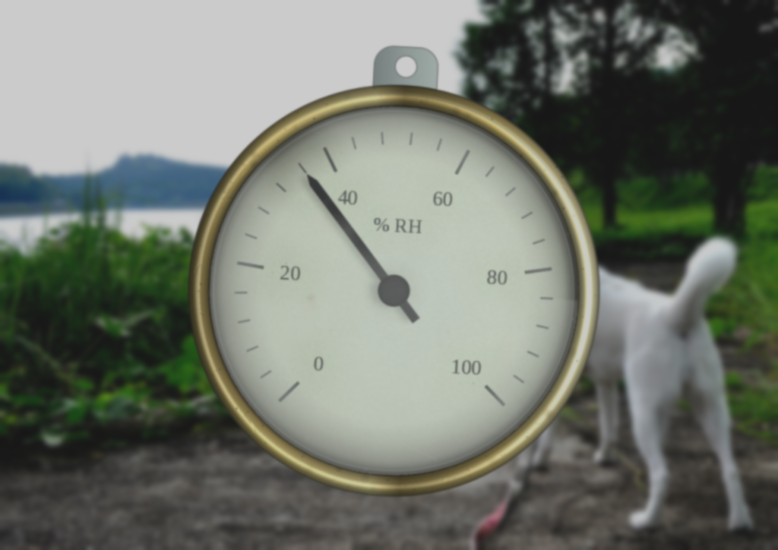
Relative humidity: 36 %
